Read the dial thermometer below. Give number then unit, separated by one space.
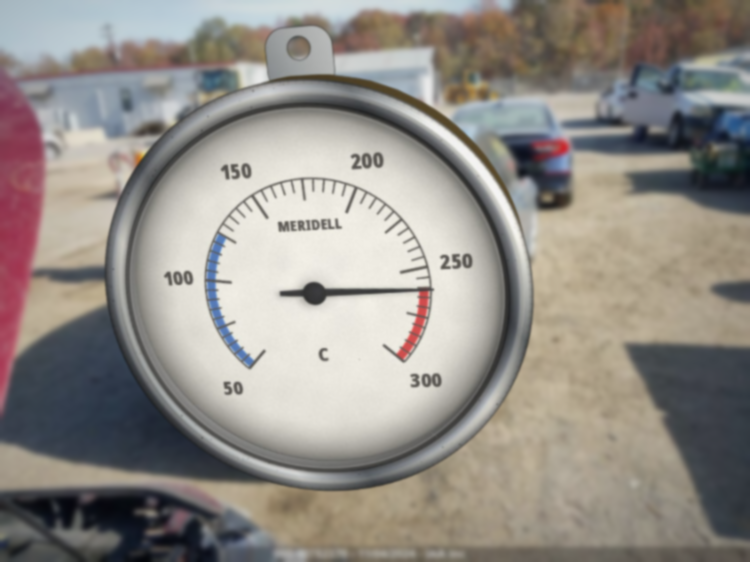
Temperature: 260 °C
